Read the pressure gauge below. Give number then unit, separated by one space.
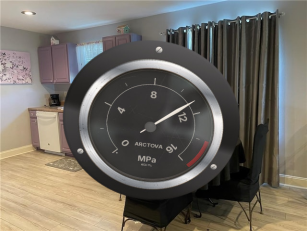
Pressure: 11 MPa
